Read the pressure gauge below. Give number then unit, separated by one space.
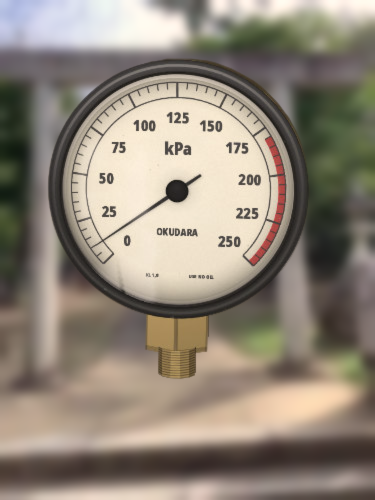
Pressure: 10 kPa
